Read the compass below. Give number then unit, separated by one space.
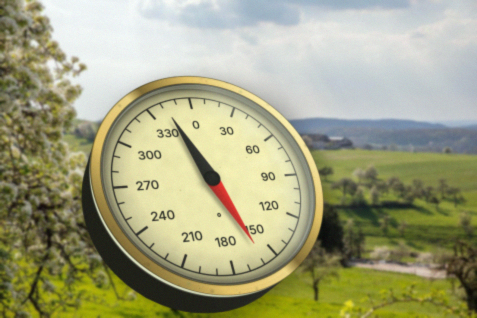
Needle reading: 160 °
